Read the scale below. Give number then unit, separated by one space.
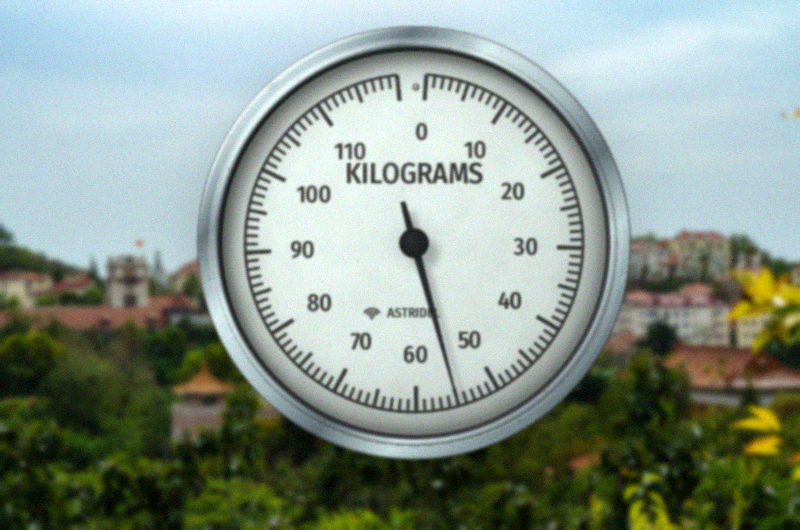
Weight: 55 kg
